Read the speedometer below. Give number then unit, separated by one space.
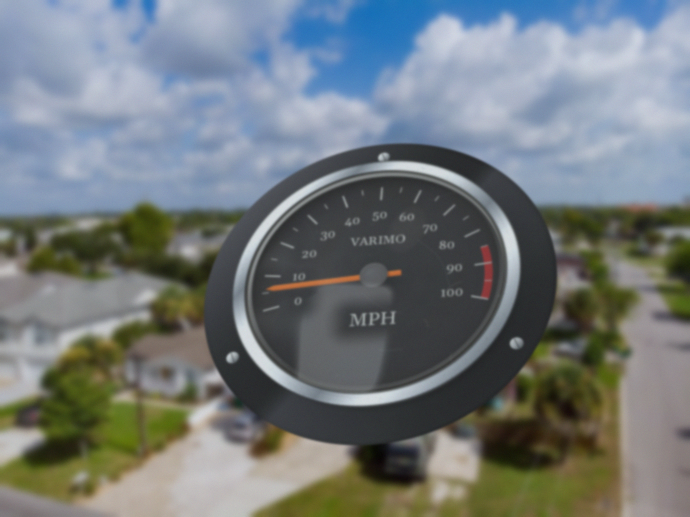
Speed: 5 mph
